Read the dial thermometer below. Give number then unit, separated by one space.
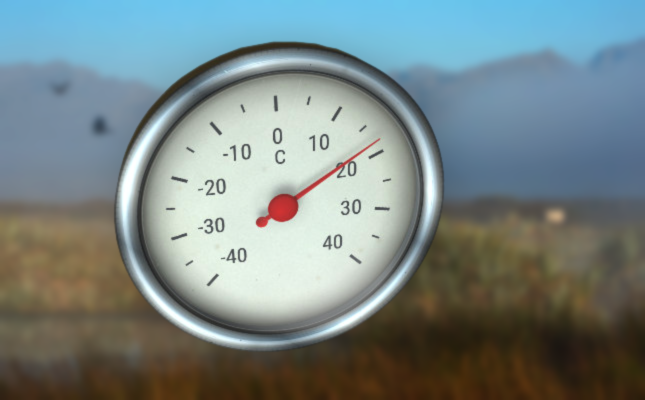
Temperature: 17.5 °C
